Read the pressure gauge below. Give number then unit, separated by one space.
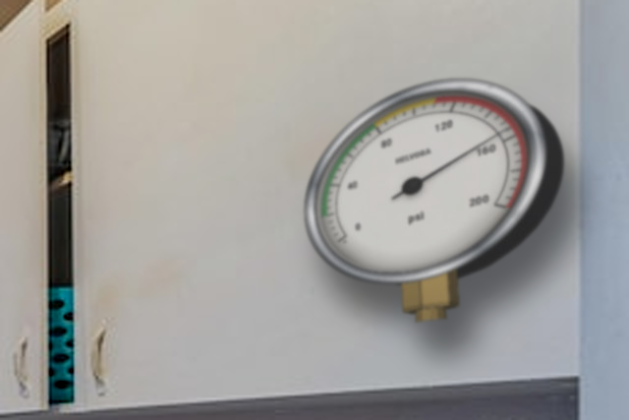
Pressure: 155 psi
